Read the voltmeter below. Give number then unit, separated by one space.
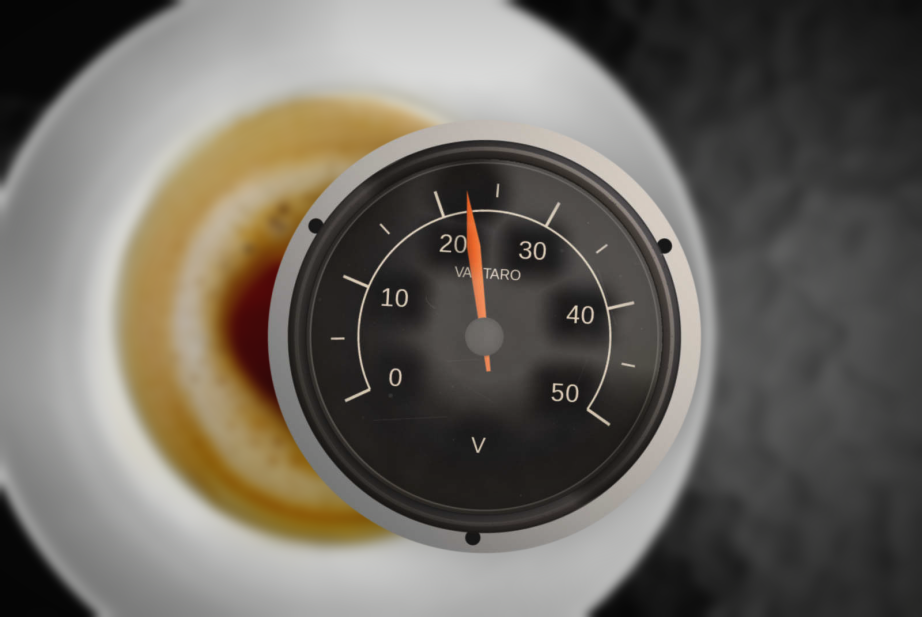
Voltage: 22.5 V
